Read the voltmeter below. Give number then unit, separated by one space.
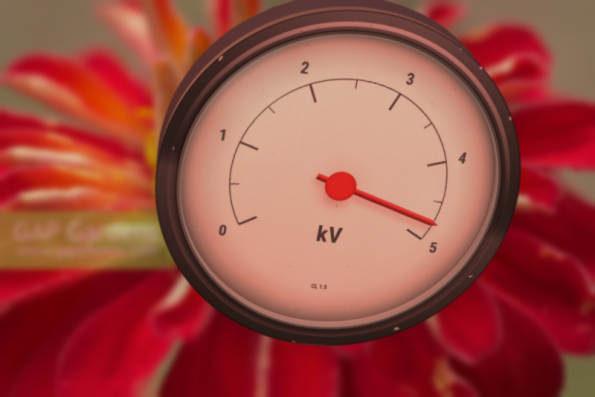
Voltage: 4.75 kV
